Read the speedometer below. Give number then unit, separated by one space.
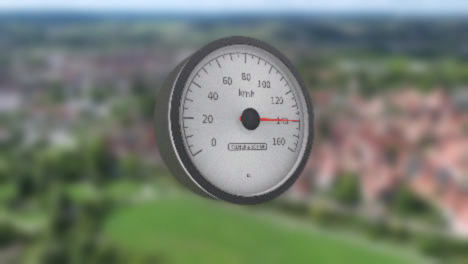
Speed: 140 km/h
